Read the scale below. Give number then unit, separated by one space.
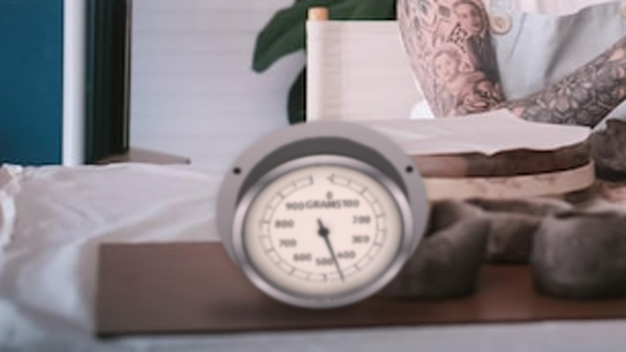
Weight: 450 g
